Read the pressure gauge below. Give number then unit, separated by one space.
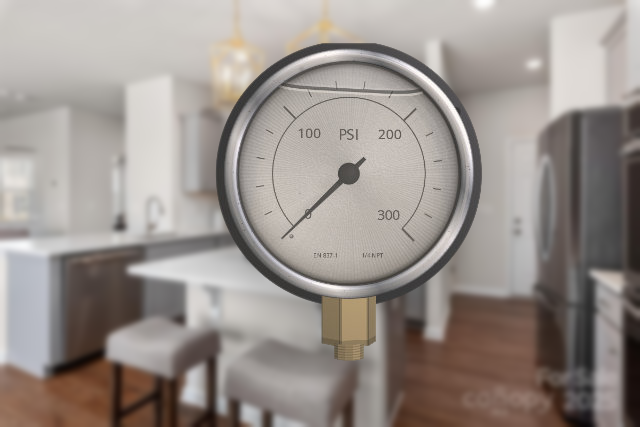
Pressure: 0 psi
